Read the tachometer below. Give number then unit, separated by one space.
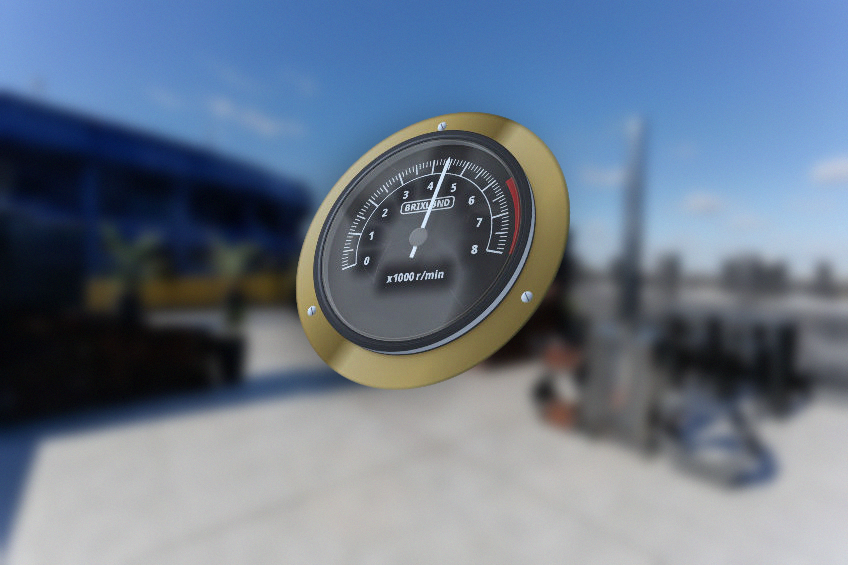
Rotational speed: 4500 rpm
